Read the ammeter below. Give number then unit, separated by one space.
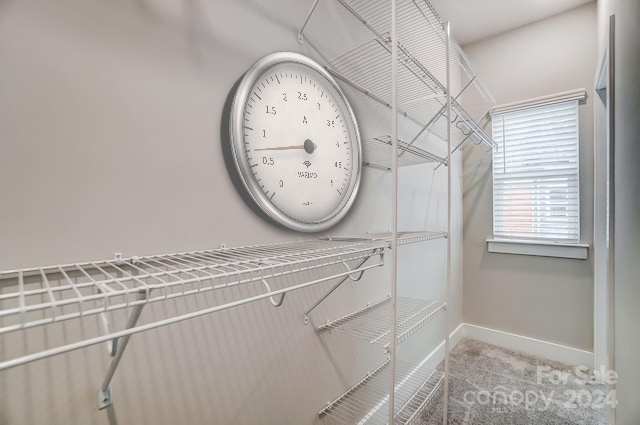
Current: 0.7 A
